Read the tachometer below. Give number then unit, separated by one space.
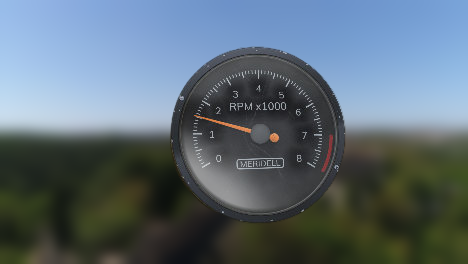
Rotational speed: 1500 rpm
